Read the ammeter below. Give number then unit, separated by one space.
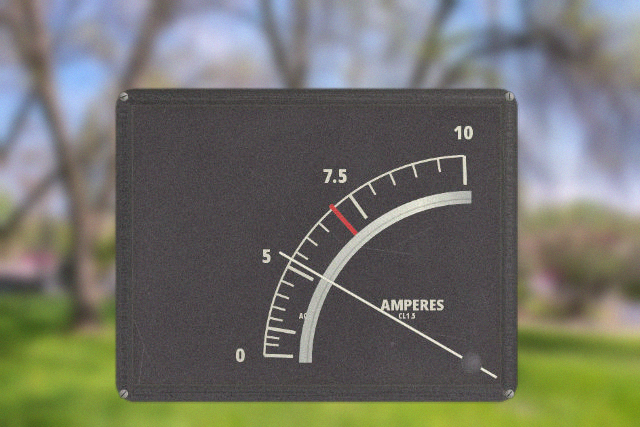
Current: 5.25 A
